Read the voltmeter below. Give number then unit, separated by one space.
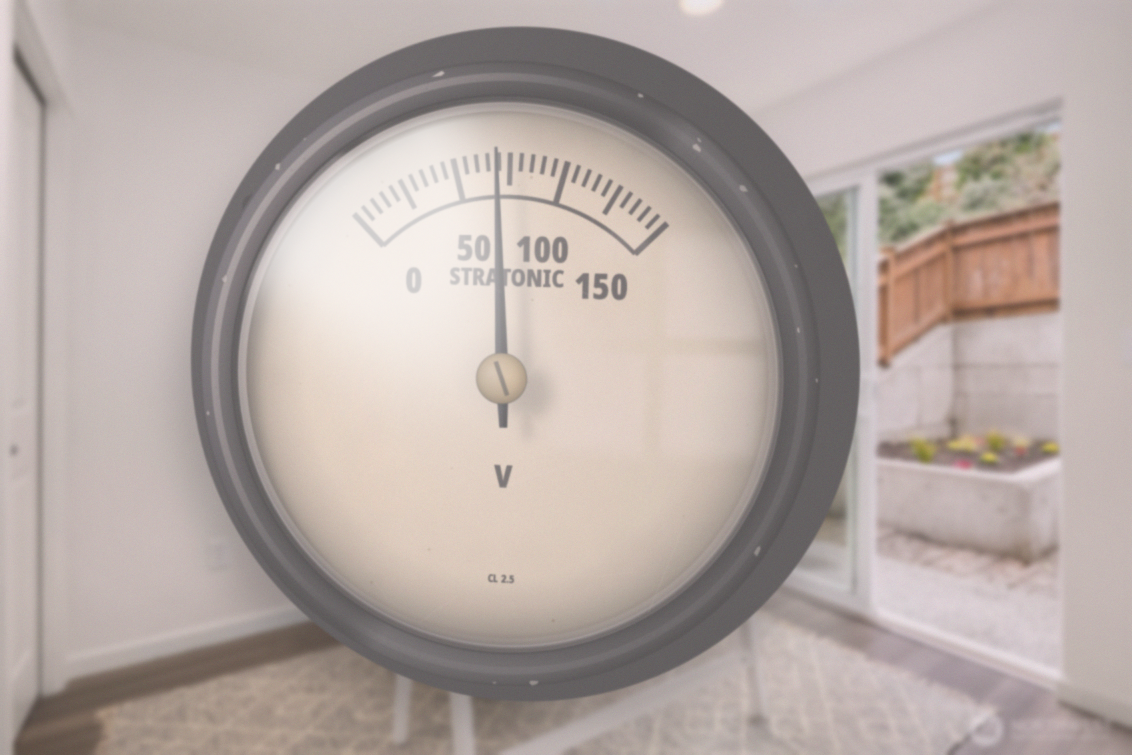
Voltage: 70 V
